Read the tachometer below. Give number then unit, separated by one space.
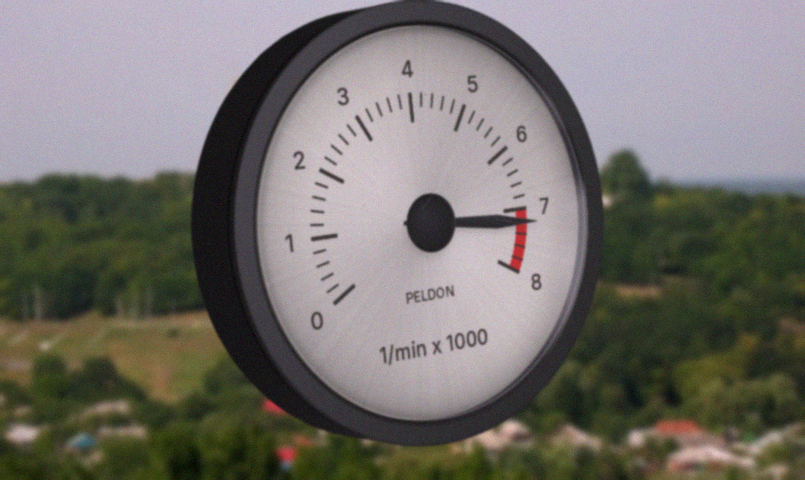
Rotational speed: 7200 rpm
